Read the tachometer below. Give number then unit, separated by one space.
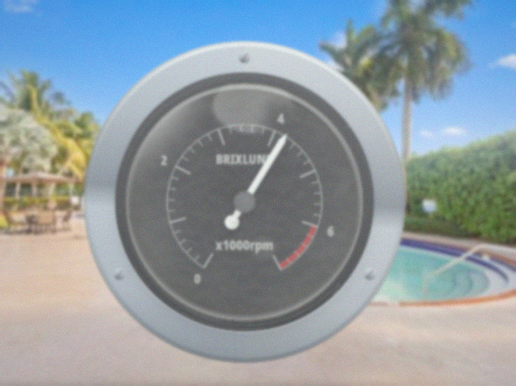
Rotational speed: 4200 rpm
